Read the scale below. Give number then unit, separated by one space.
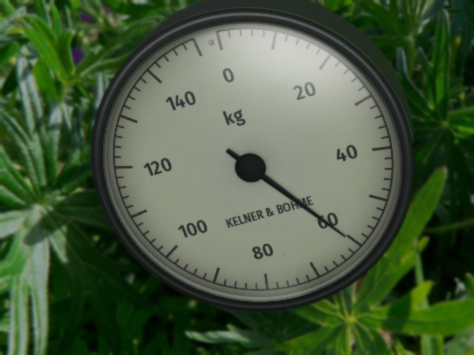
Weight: 60 kg
